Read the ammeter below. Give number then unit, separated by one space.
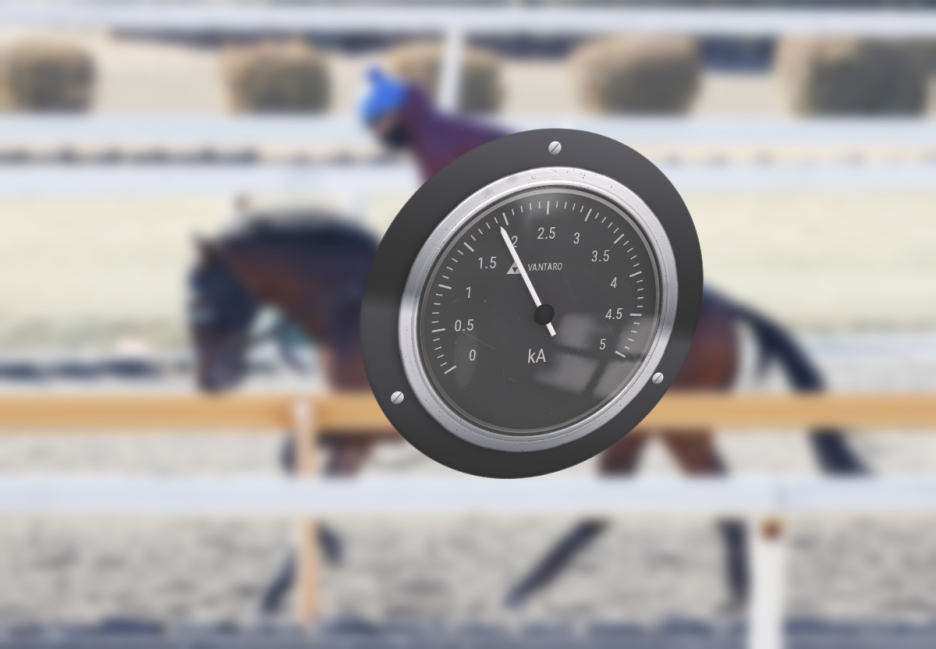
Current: 1.9 kA
